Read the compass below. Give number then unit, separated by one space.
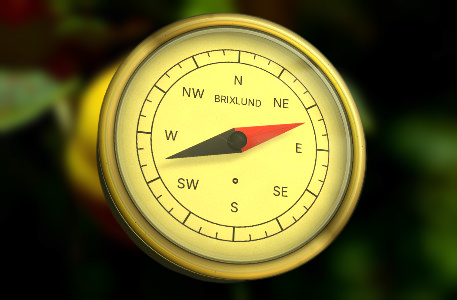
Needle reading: 70 °
